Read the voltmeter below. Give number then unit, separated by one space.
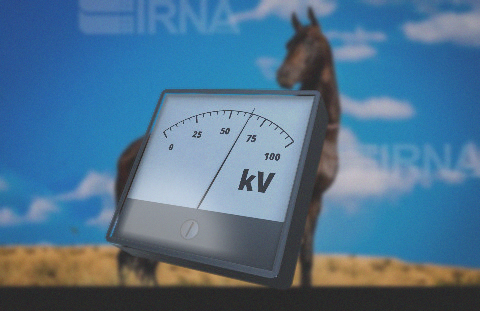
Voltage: 65 kV
